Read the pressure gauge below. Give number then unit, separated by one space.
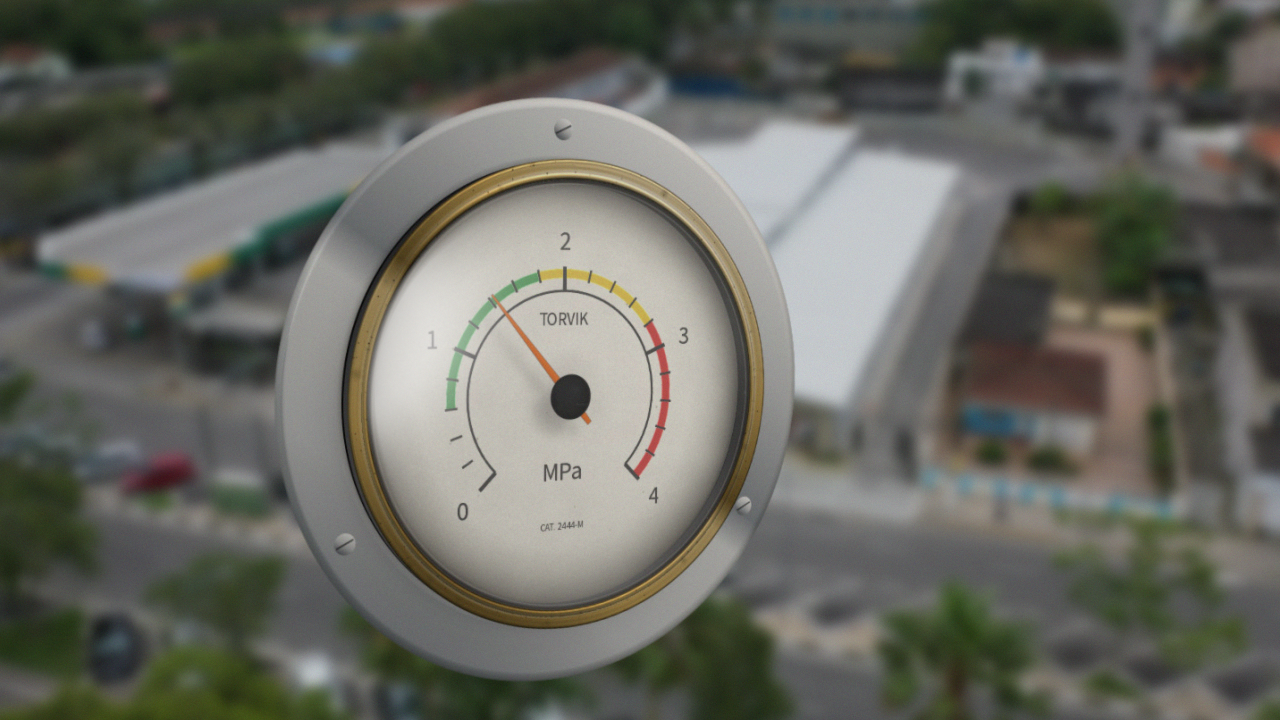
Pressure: 1.4 MPa
